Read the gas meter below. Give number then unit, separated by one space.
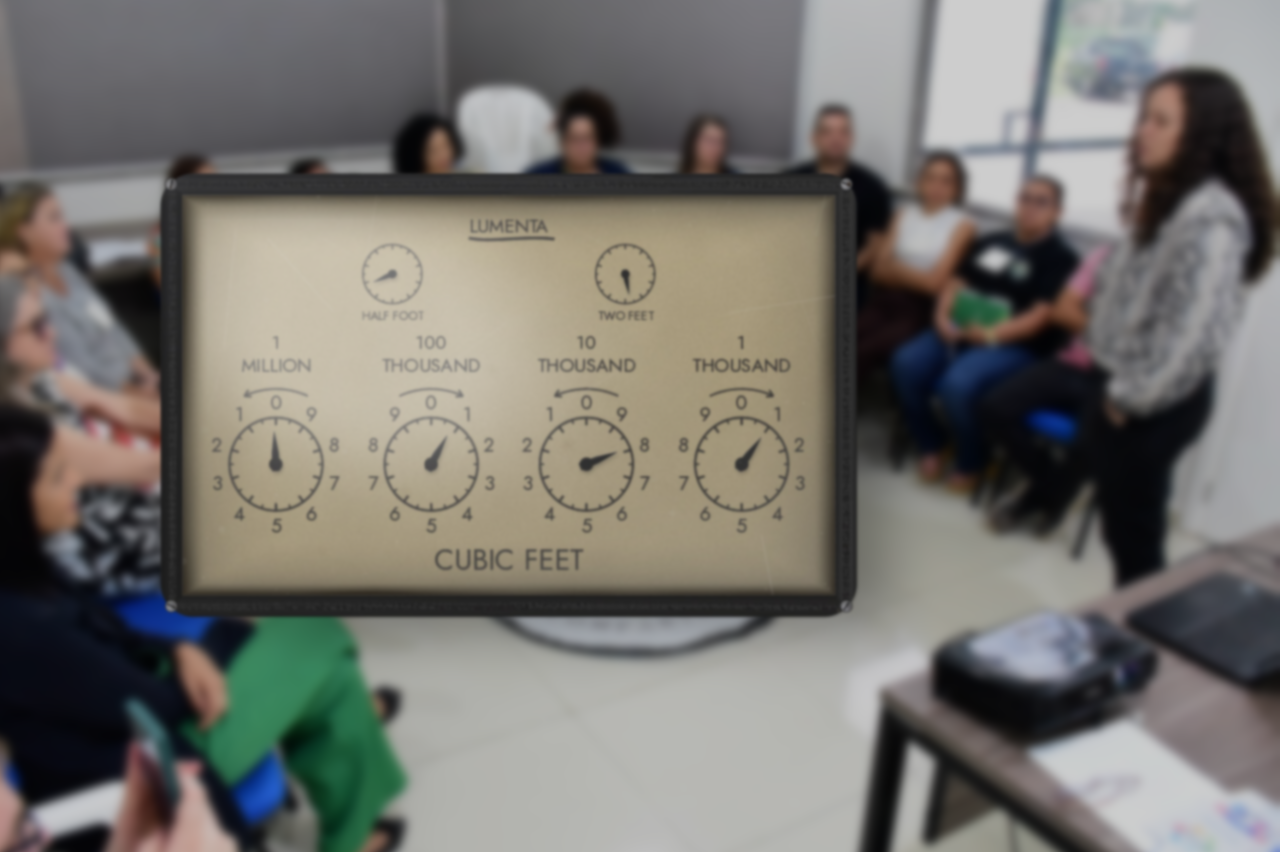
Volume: 8100 ft³
